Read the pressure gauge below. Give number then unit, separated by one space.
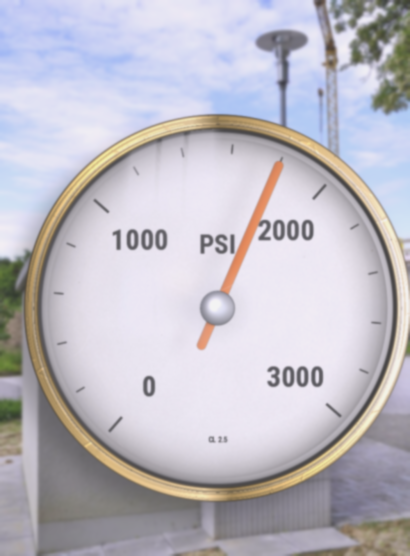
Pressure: 1800 psi
